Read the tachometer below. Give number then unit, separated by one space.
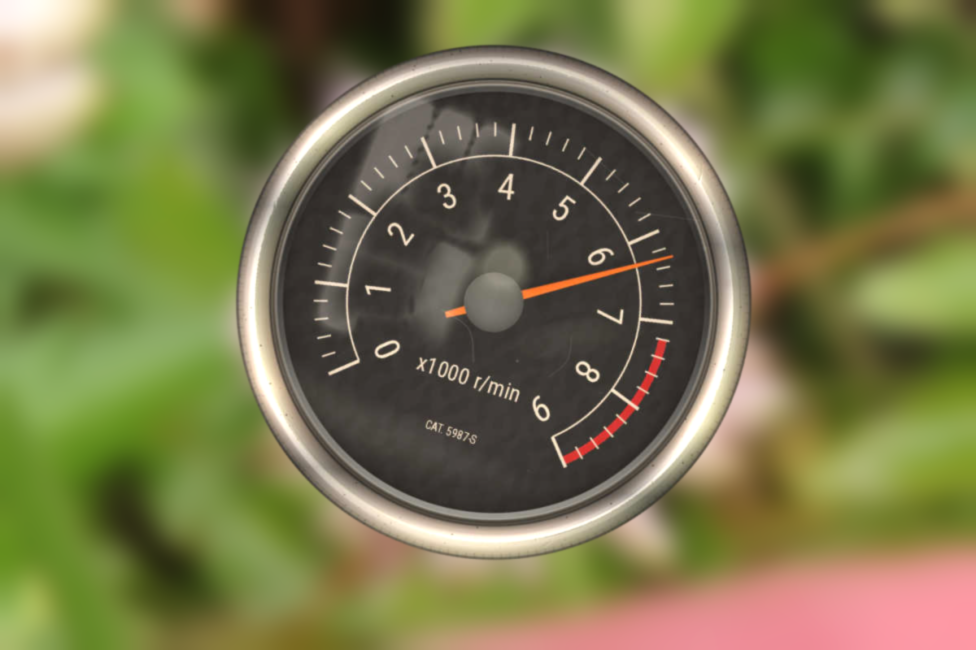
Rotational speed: 6300 rpm
